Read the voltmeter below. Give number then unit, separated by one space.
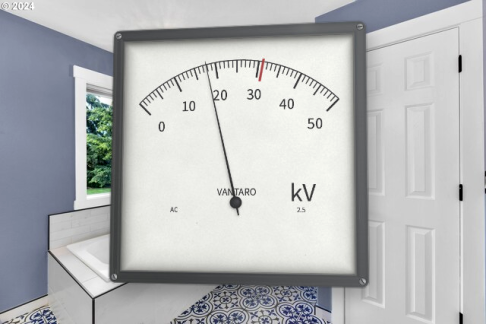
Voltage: 18 kV
